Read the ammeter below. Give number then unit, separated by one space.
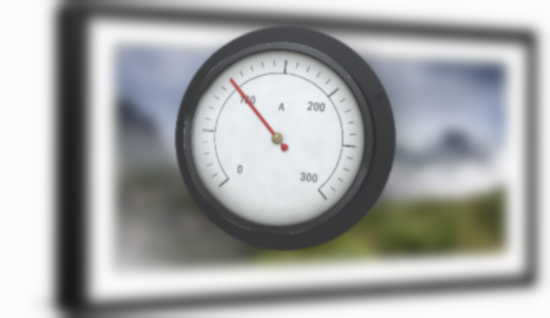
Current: 100 A
